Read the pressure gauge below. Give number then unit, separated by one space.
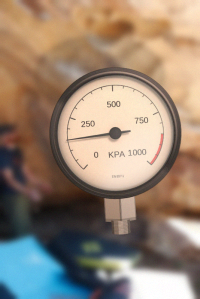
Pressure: 150 kPa
